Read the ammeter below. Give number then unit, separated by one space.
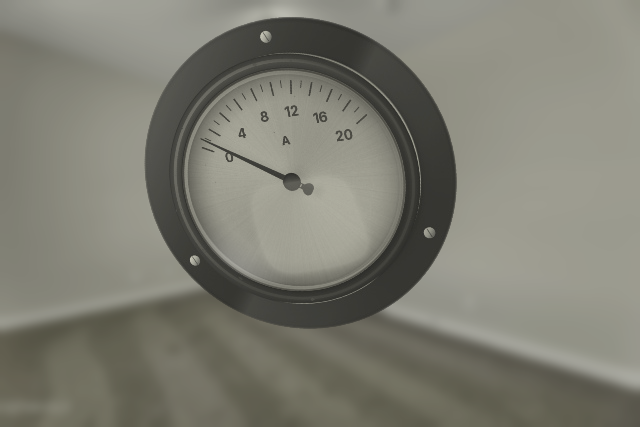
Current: 1 A
